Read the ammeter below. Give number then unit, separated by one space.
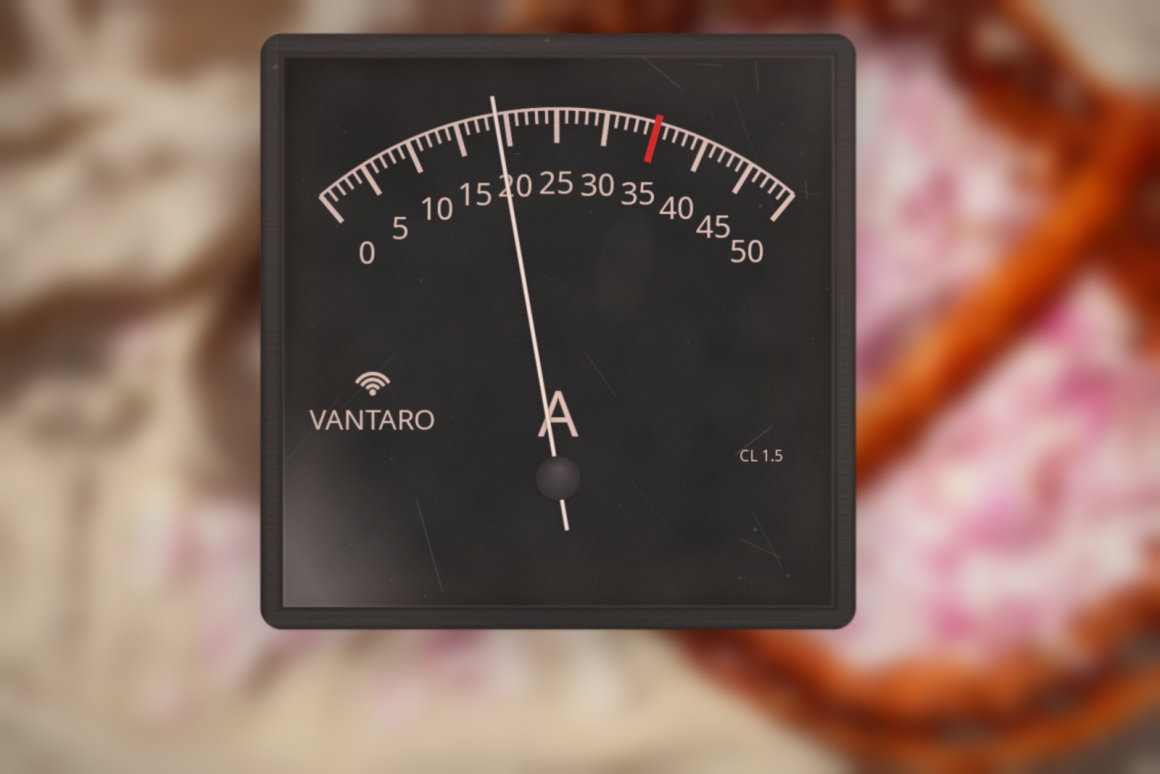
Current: 19 A
